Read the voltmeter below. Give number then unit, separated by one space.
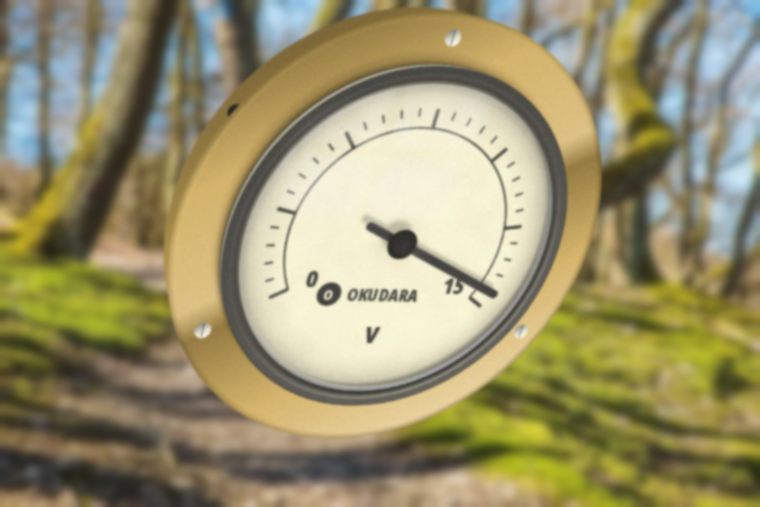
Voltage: 14.5 V
